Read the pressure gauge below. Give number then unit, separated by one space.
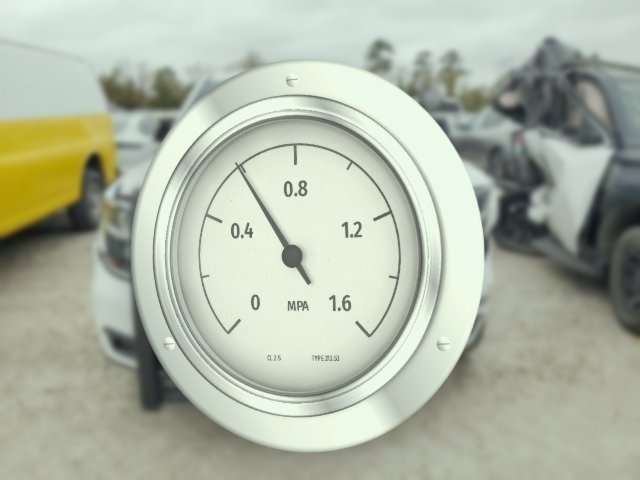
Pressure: 0.6 MPa
